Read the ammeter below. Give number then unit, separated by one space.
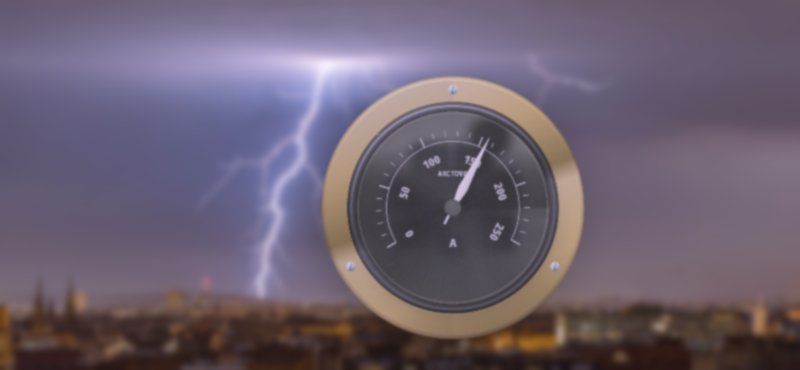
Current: 155 A
